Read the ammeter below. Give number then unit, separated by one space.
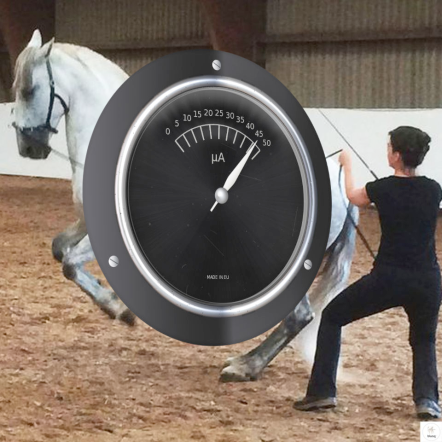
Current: 45 µA
